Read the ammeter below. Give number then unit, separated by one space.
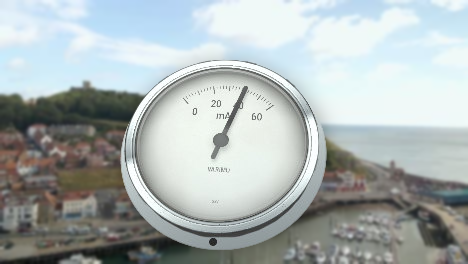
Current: 40 mA
